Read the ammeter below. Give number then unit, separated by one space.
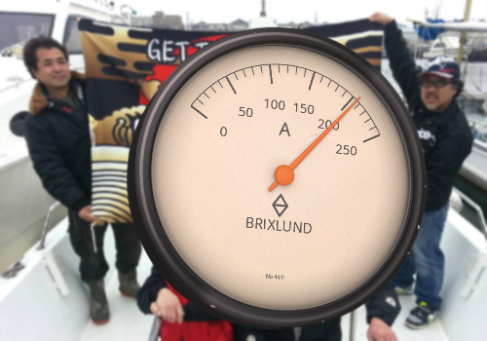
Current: 205 A
